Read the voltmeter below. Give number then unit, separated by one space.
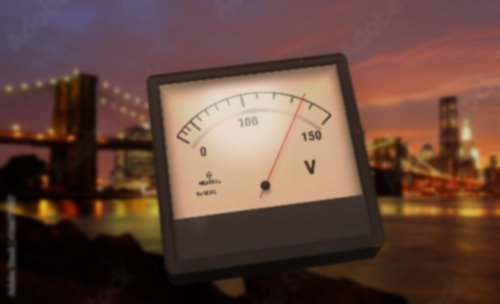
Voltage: 135 V
